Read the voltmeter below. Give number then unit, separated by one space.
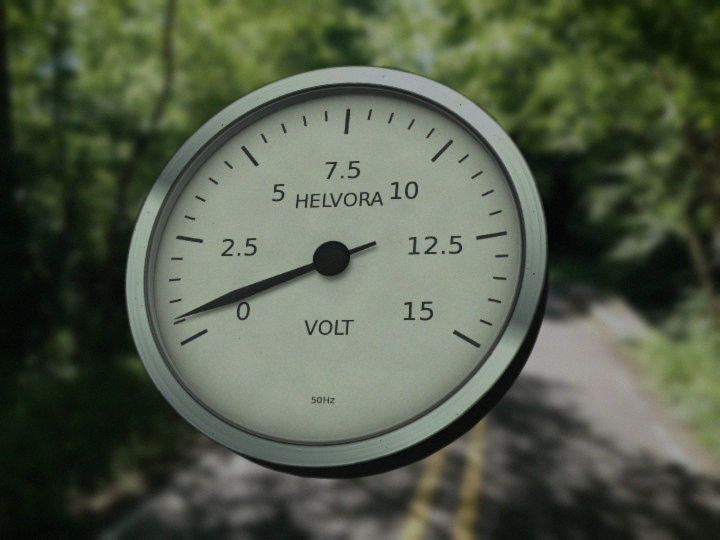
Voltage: 0.5 V
